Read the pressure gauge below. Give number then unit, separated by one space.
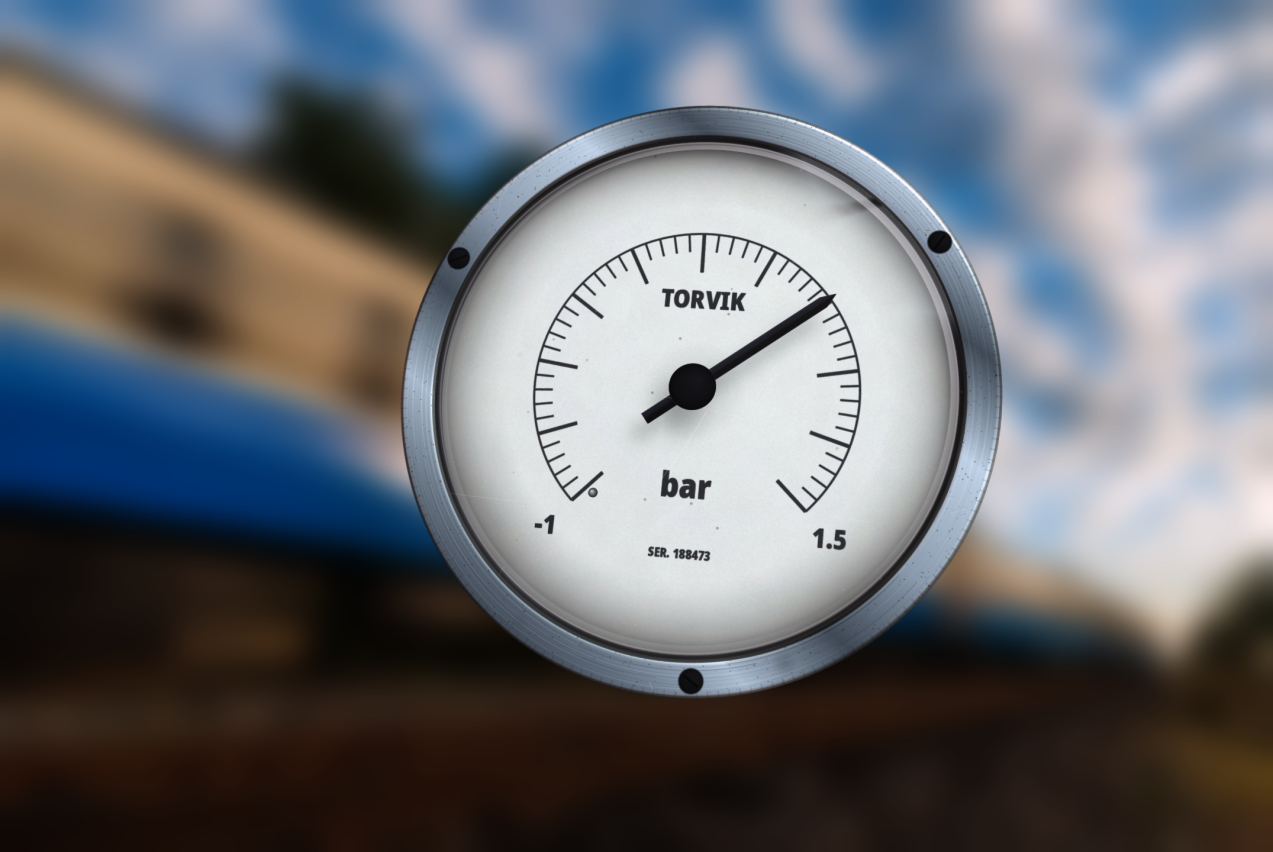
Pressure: 0.75 bar
